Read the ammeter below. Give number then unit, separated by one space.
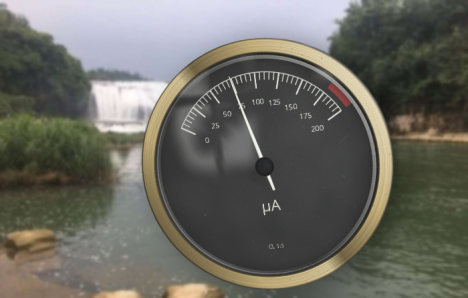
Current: 75 µA
